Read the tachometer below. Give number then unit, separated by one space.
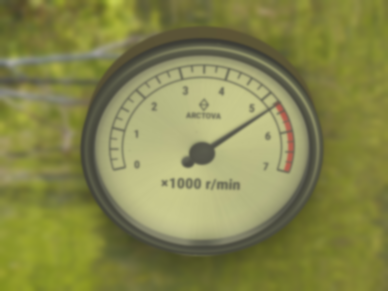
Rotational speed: 5250 rpm
